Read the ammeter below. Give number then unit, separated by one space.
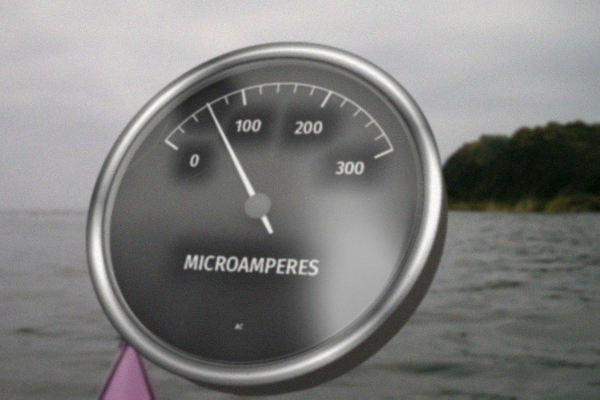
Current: 60 µA
